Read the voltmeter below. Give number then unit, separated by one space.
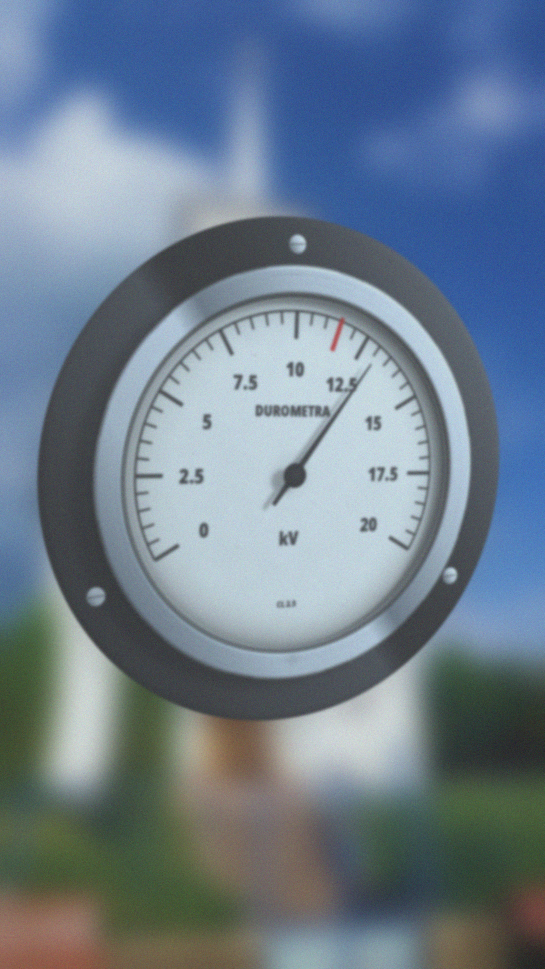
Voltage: 13 kV
